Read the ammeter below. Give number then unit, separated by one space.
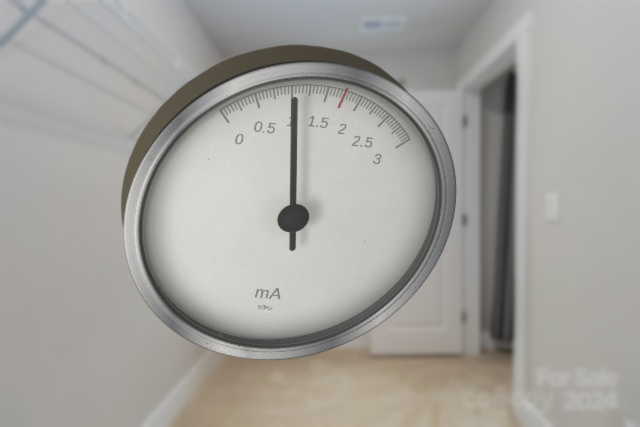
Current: 1 mA
